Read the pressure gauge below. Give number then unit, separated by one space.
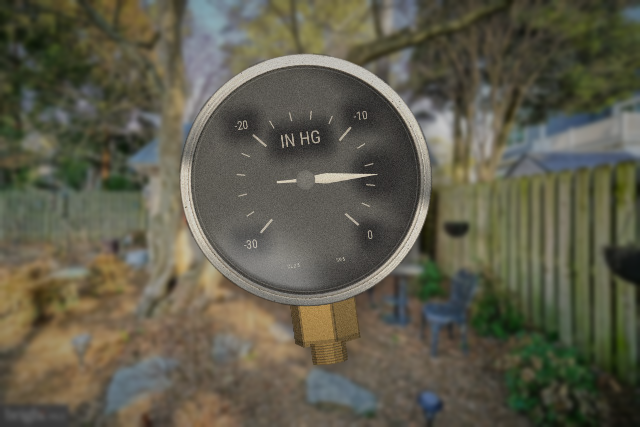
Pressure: -5 inHg
